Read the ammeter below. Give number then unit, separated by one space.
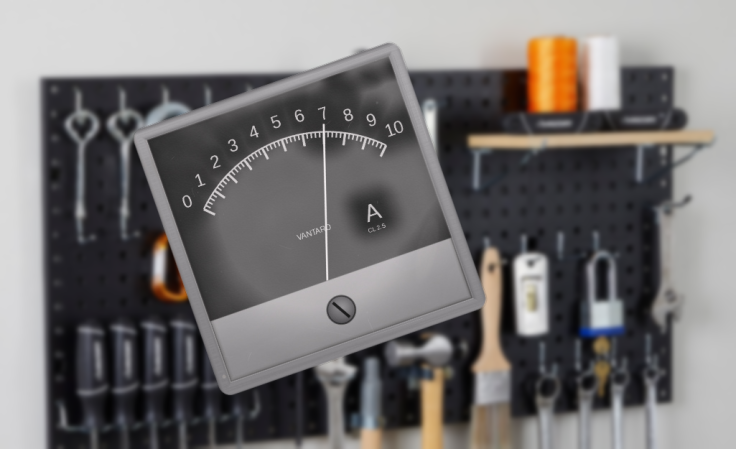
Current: 7 A
